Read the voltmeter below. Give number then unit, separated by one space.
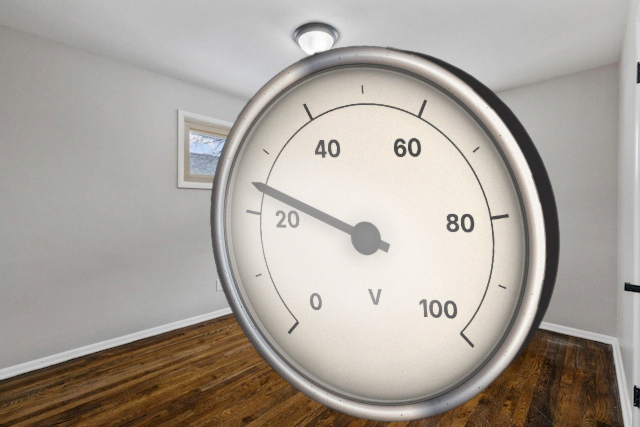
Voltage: 25 V
